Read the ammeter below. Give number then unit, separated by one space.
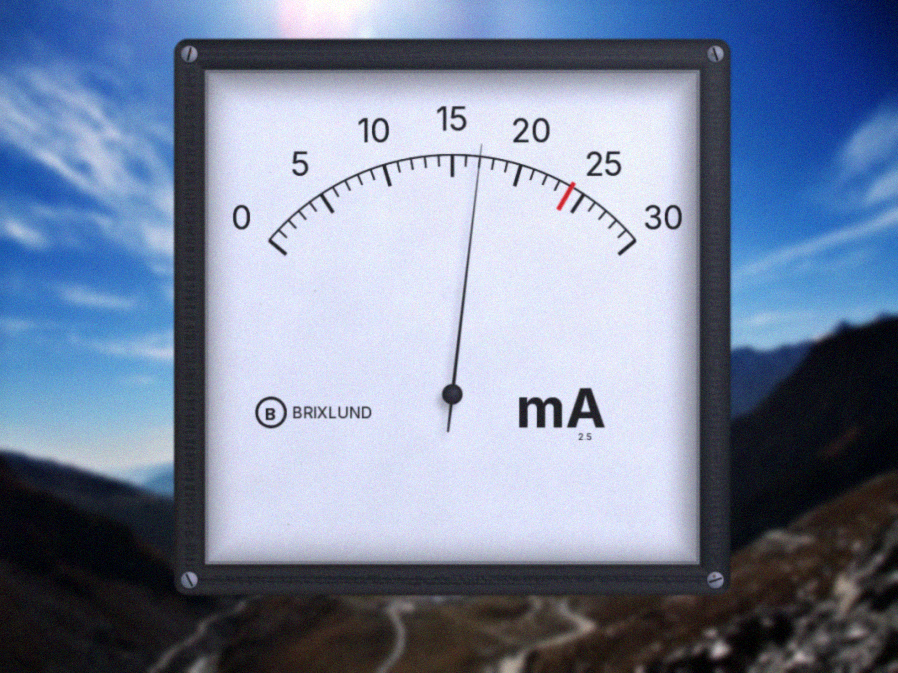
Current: 17 mA
